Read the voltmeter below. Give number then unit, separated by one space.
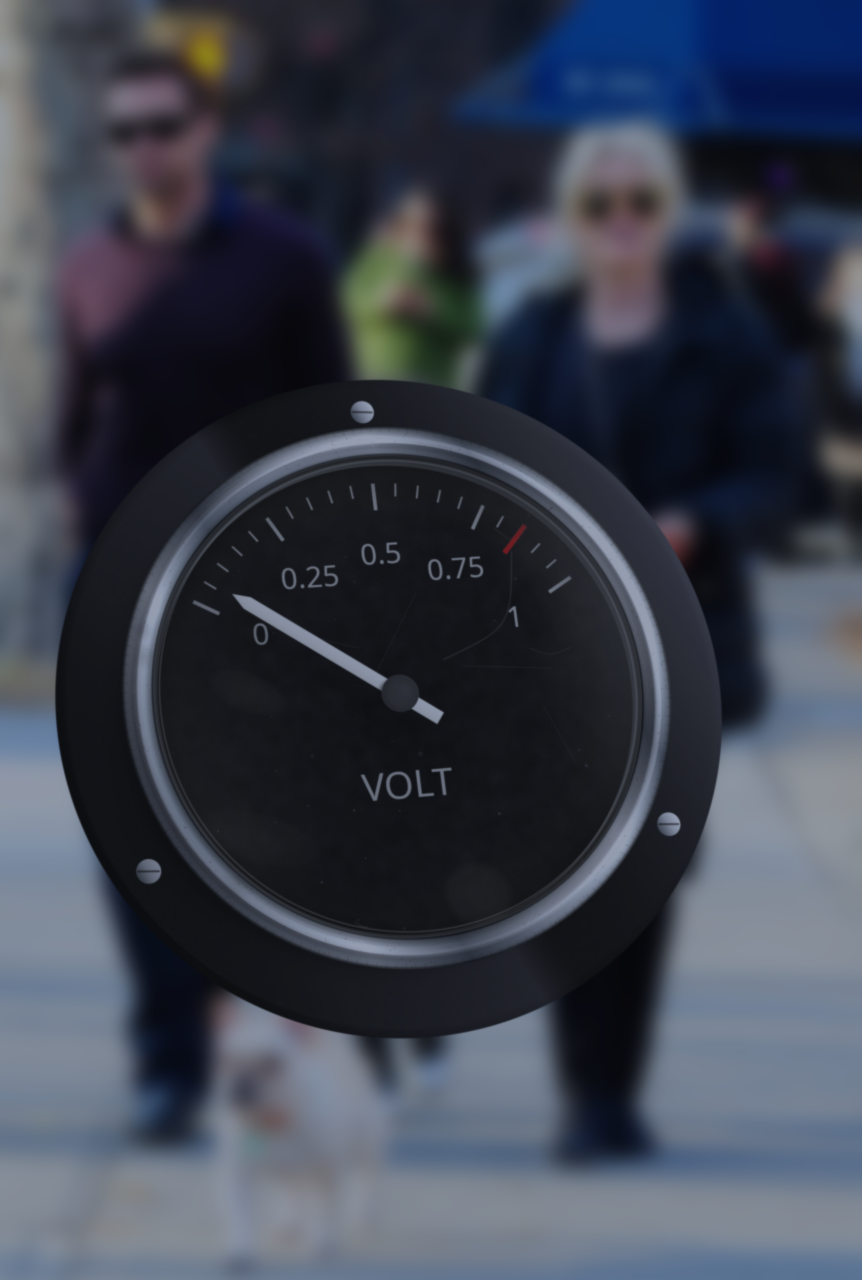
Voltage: 0.05 V
